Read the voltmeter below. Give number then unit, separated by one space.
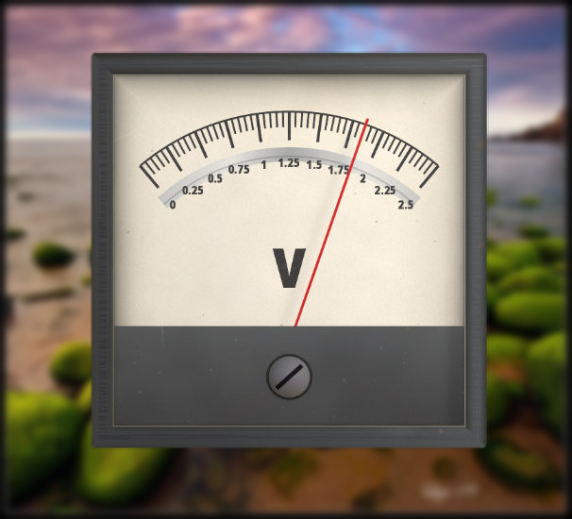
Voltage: 1.85 V
